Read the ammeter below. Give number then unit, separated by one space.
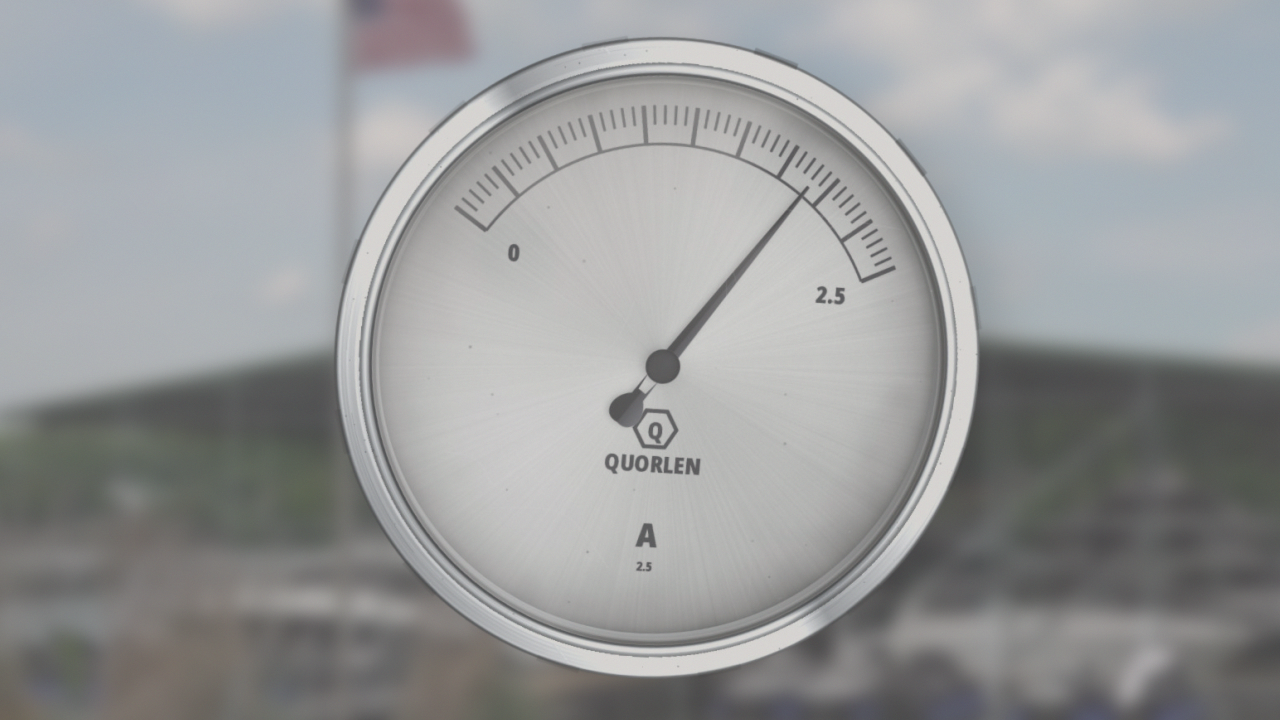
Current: 1.9 A
